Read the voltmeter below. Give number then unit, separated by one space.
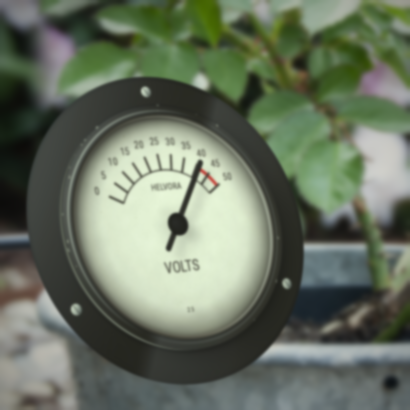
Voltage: 40 V
